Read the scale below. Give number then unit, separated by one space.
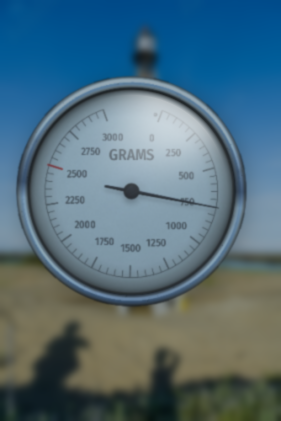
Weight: 750 g
